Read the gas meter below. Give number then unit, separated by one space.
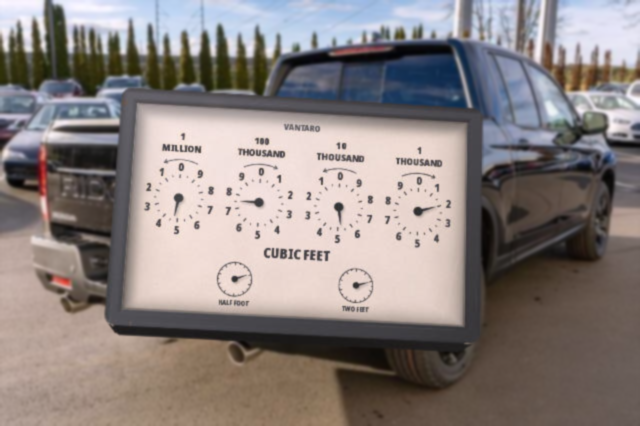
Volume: 475200 ft³
